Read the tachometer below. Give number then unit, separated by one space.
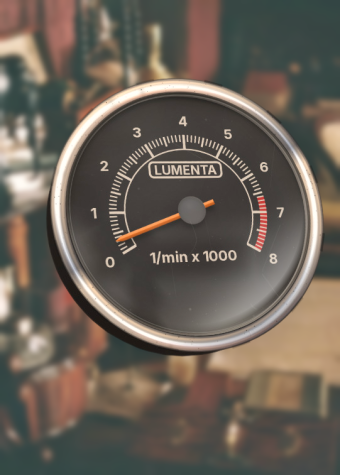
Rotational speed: 300 rpm
